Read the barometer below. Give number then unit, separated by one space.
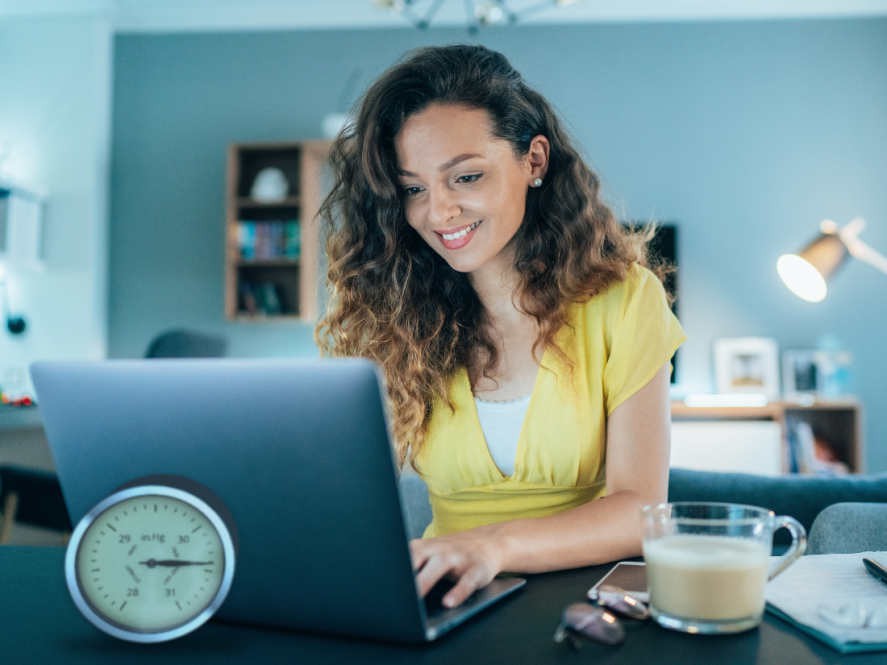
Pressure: 30.4 inHg
